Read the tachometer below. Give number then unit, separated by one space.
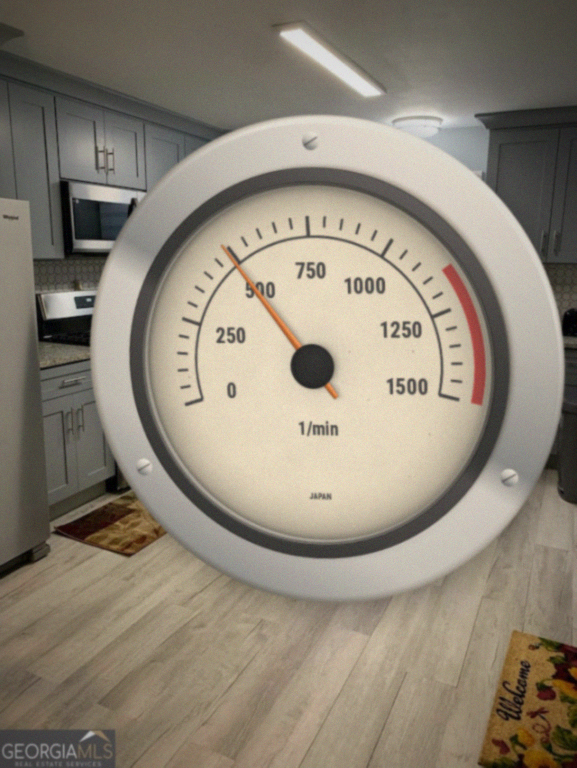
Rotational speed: 500 rpm
